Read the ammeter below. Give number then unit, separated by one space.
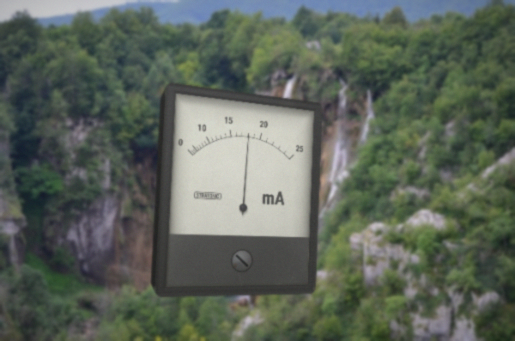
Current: 18 mA
